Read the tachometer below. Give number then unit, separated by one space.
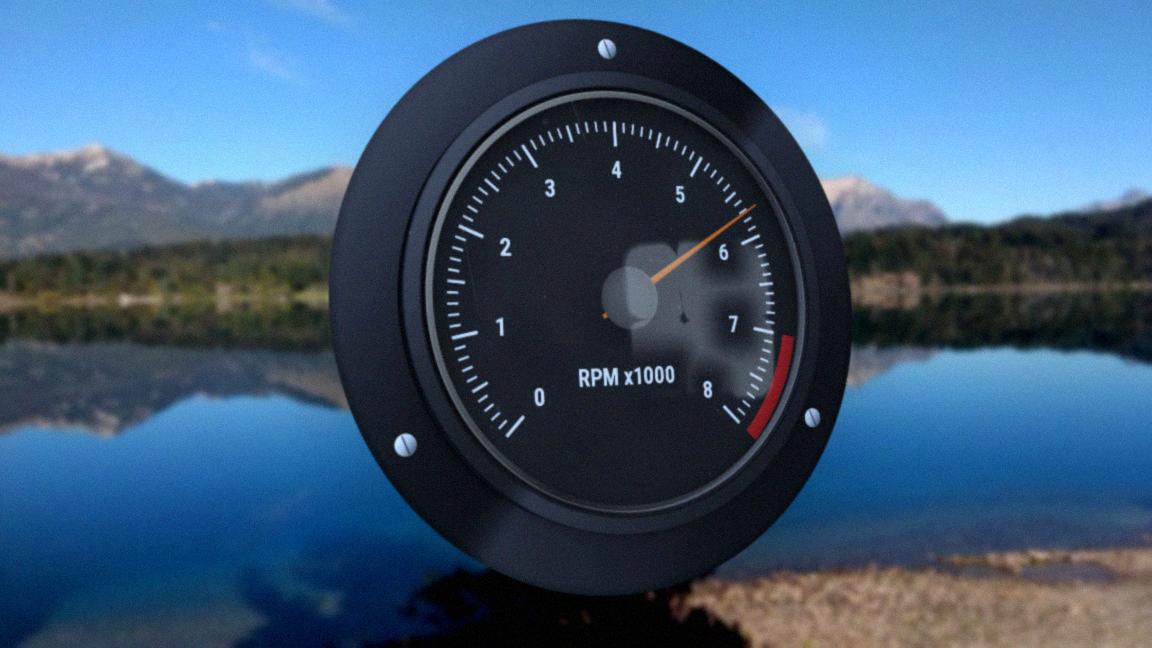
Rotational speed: 5700 rpm
